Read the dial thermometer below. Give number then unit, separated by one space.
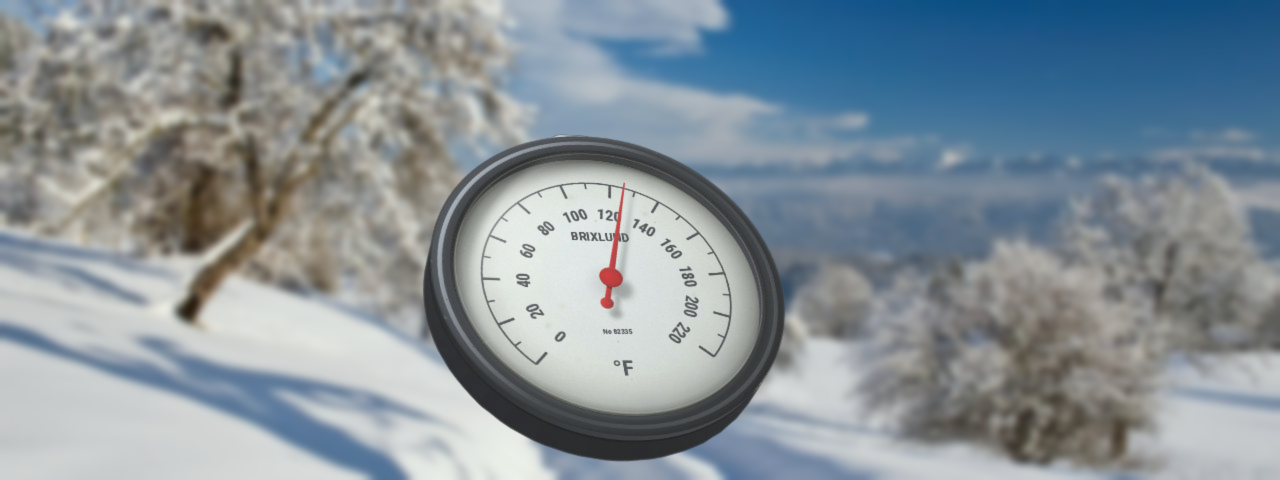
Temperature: 125 °F
